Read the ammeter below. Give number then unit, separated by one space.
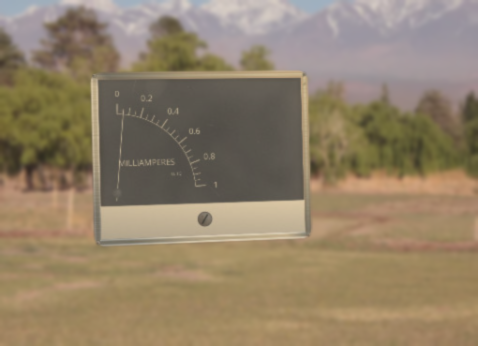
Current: 0.05 mA
